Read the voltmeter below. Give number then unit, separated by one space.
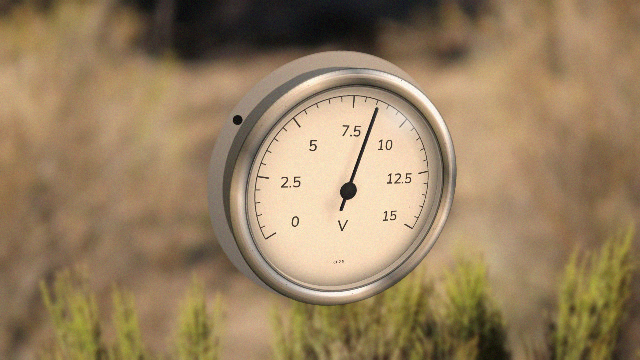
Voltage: 8.5 V
